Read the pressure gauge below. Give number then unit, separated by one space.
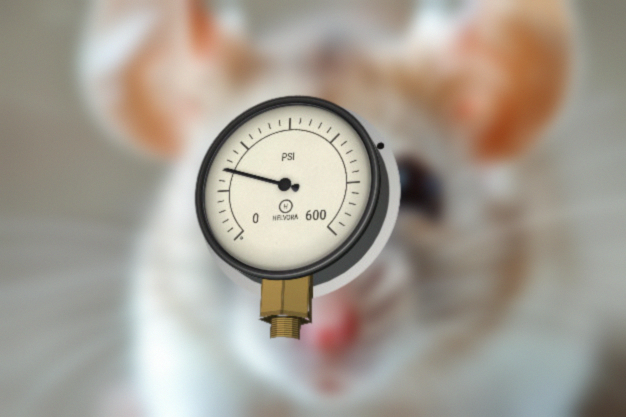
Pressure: 140 psi
